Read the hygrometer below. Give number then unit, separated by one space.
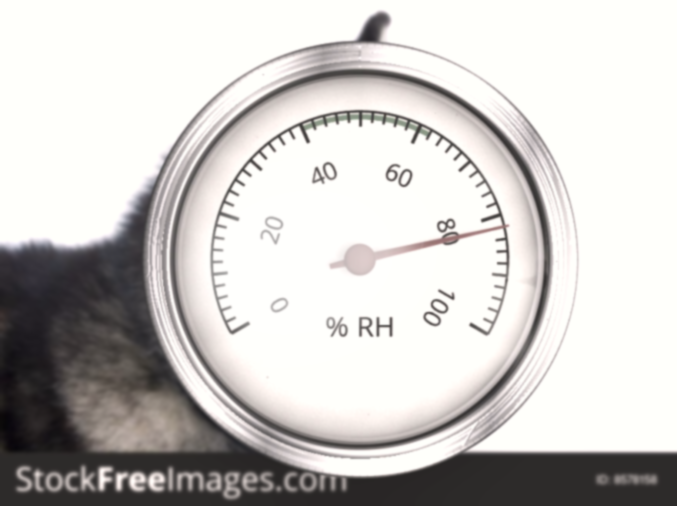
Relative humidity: 82 %
